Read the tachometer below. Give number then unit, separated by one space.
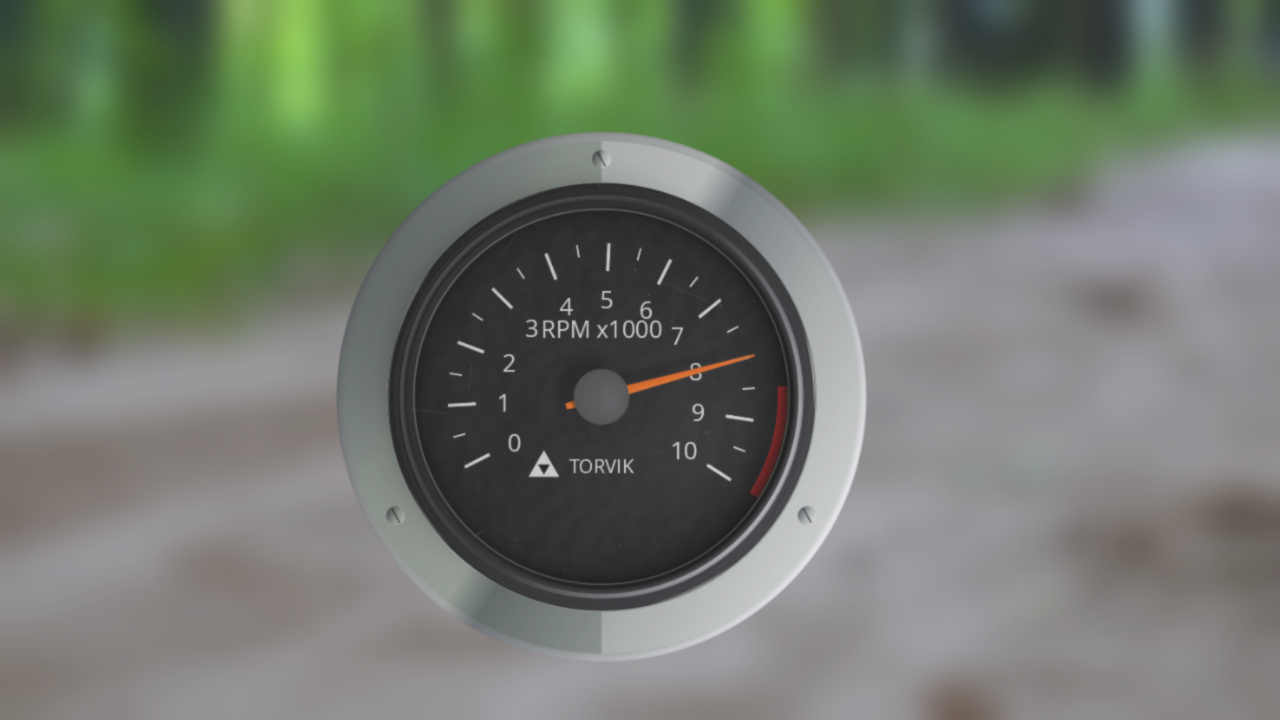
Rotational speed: 8000 rpm
